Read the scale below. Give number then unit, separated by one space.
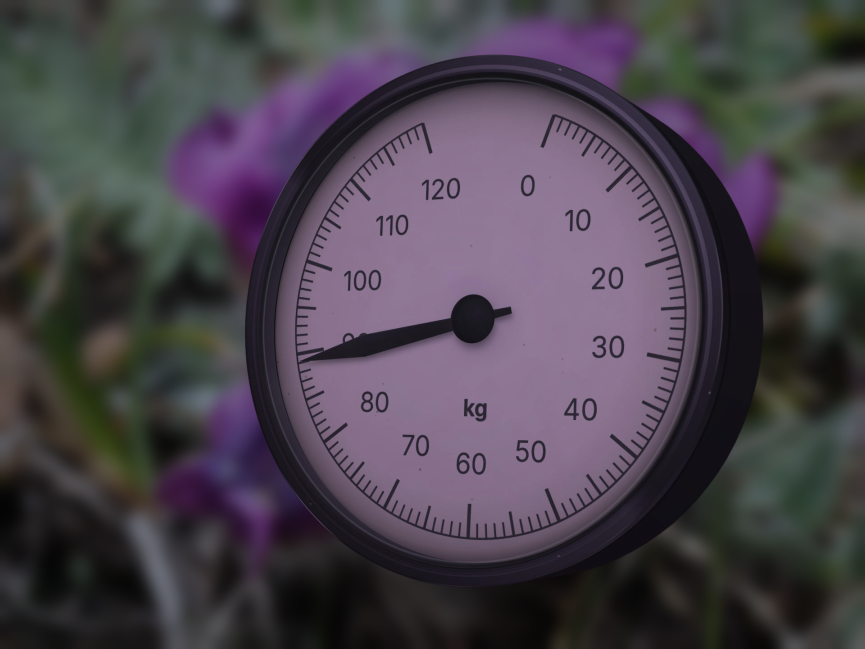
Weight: 89 kg
